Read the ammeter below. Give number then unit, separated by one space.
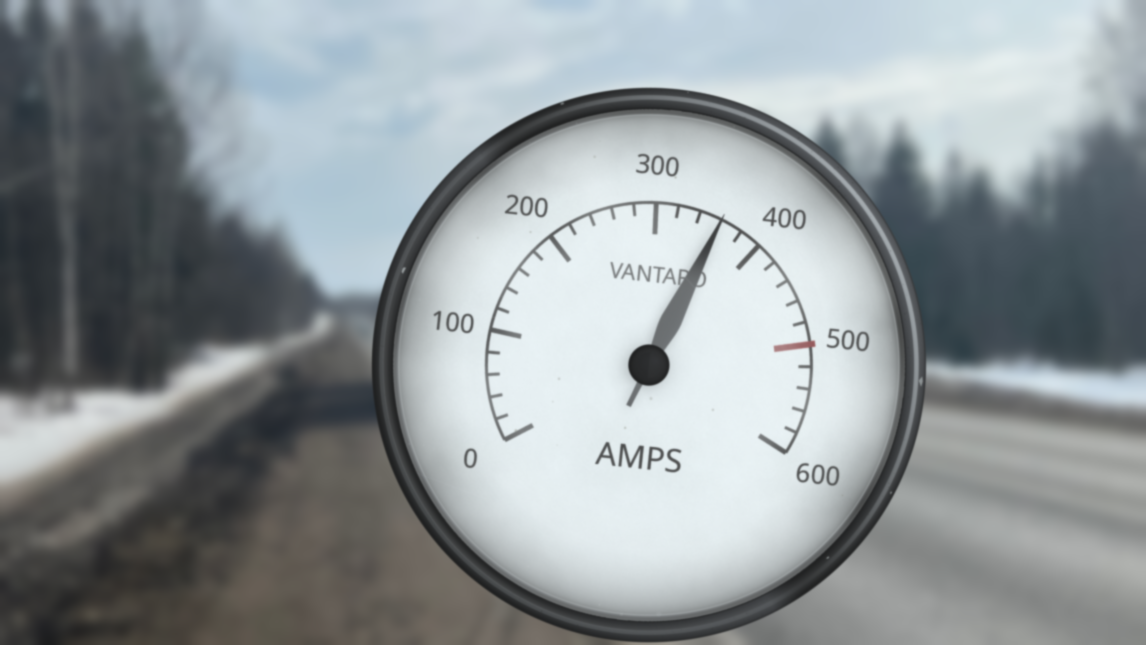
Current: 360 A
